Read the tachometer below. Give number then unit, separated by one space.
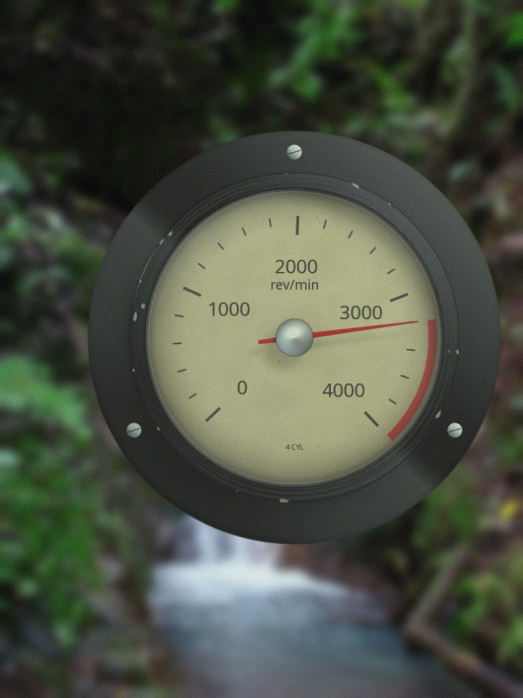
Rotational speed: 3200 rpm
